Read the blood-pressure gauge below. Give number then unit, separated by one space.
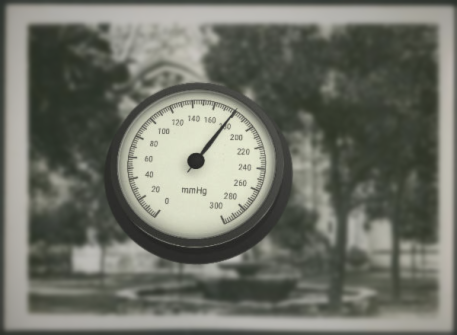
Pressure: 180 mmHg
